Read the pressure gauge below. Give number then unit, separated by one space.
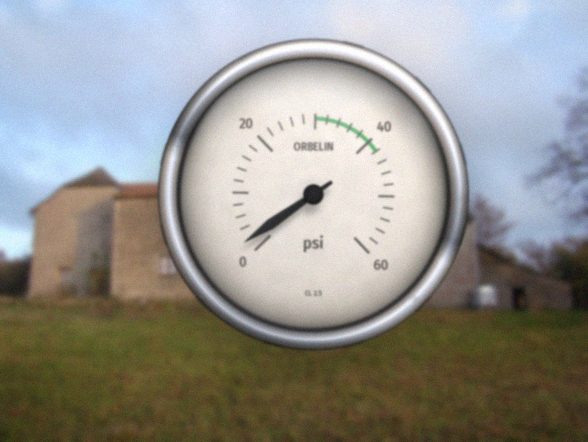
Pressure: 2 psi
